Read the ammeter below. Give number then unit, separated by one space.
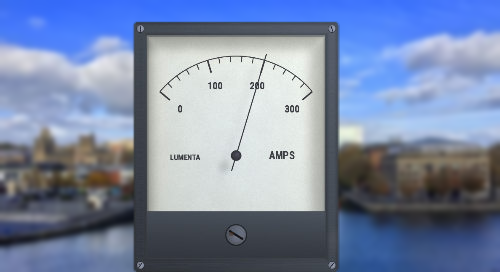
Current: 200 A
